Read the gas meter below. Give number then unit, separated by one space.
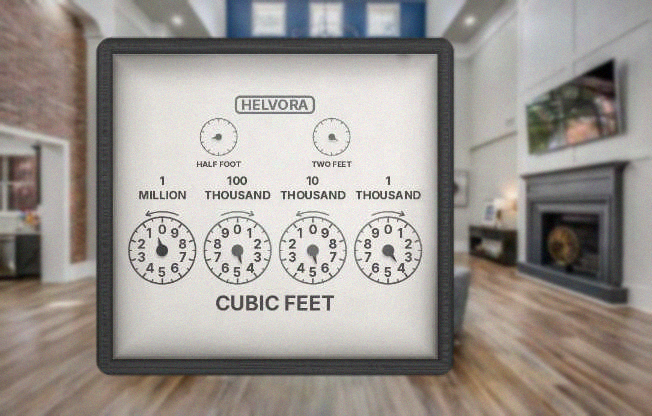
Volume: 45400 ft³
